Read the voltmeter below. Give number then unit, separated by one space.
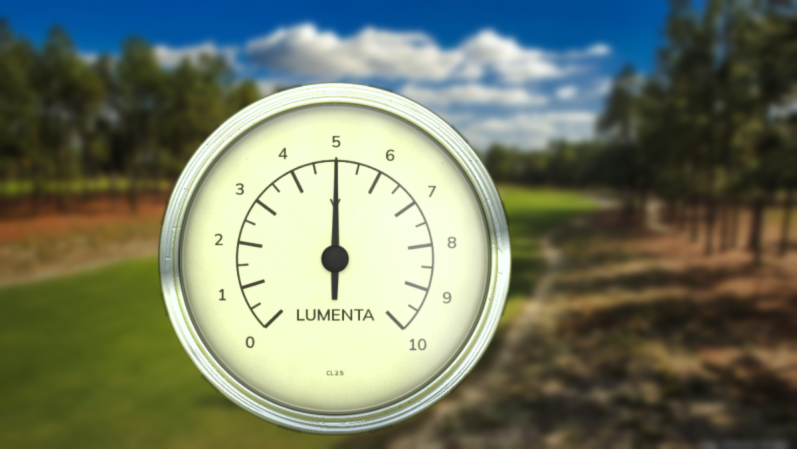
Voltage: 5 V
